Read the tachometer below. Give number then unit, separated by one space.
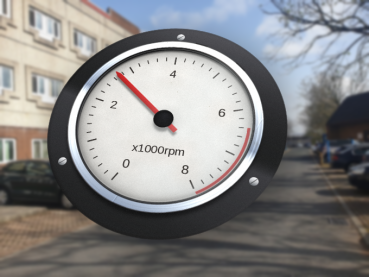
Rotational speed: 2700 rpm
